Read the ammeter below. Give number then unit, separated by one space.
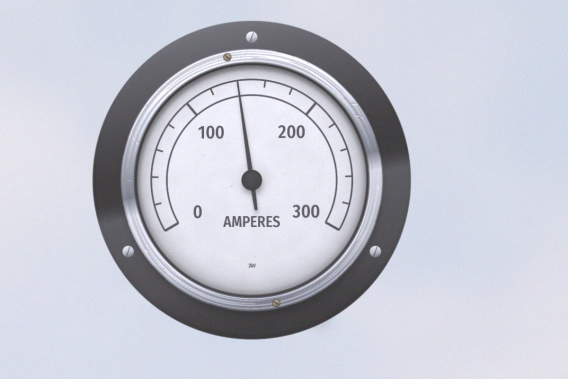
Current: 140 A
